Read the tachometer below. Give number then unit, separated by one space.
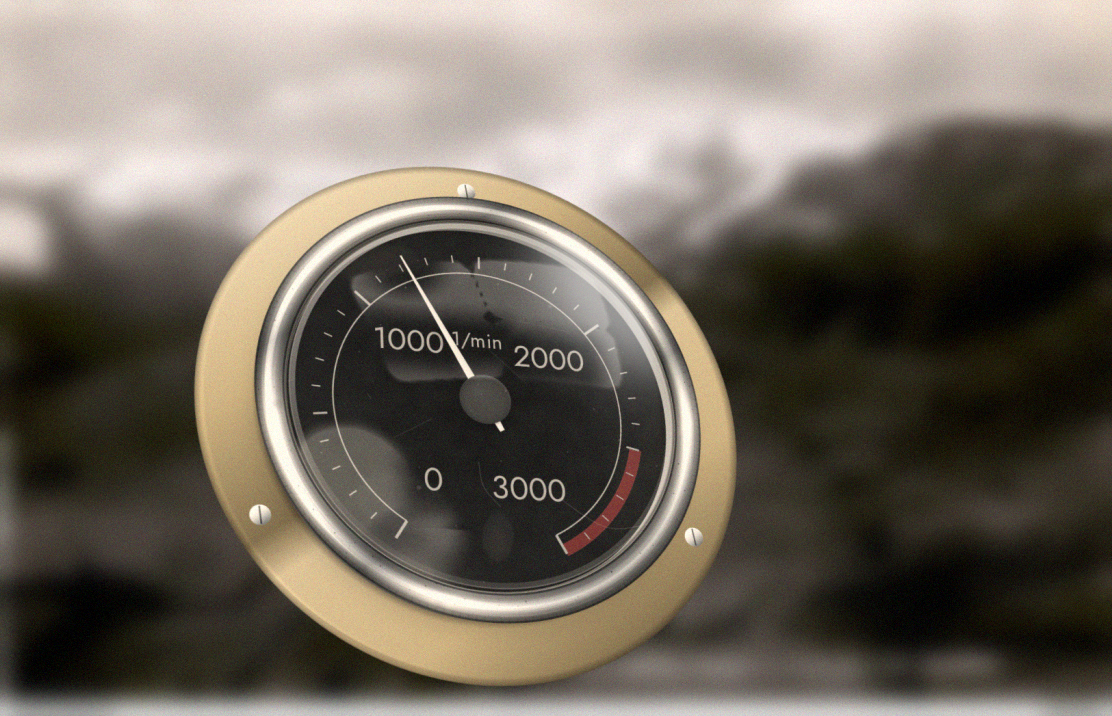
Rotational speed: 1200 rpm
